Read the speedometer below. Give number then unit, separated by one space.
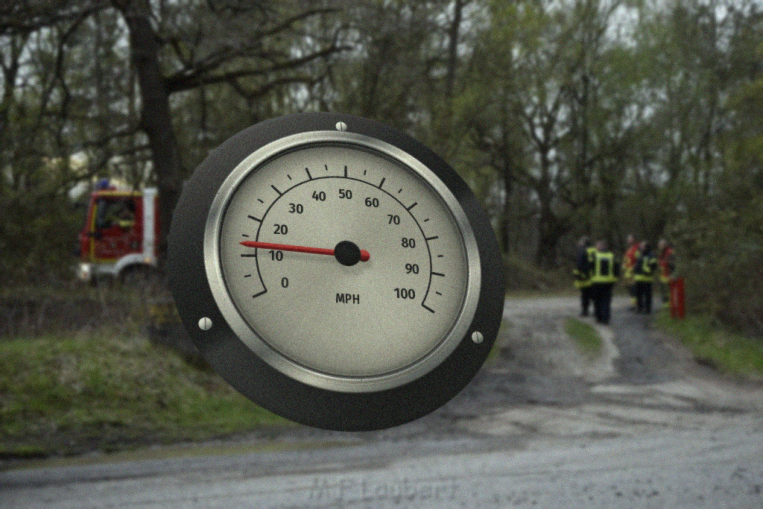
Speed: 12.5 mph
